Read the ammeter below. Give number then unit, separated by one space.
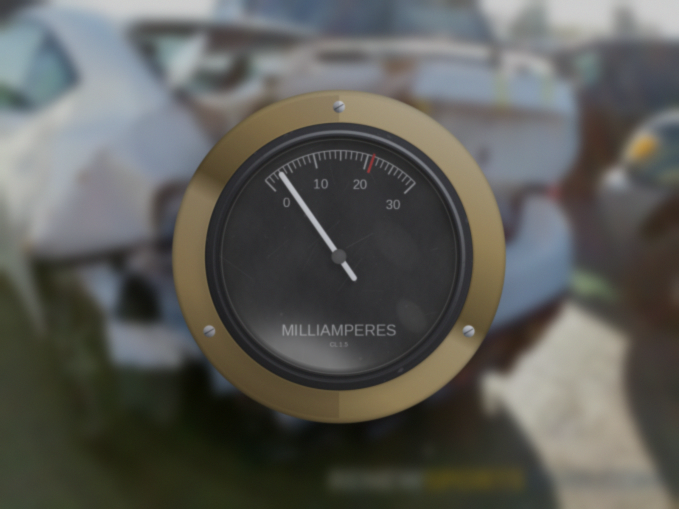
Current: 3 mA
